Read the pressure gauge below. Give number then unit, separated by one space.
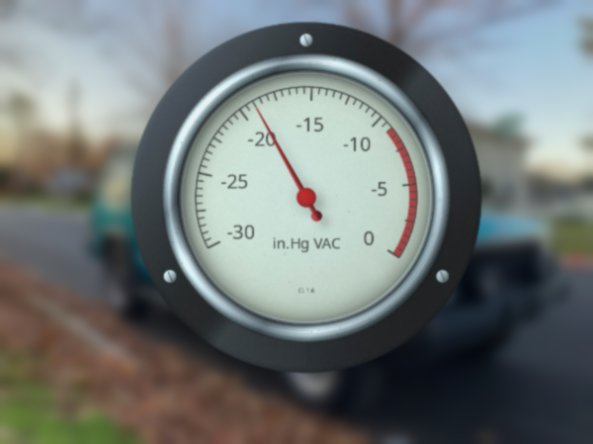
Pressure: -19 inHg
